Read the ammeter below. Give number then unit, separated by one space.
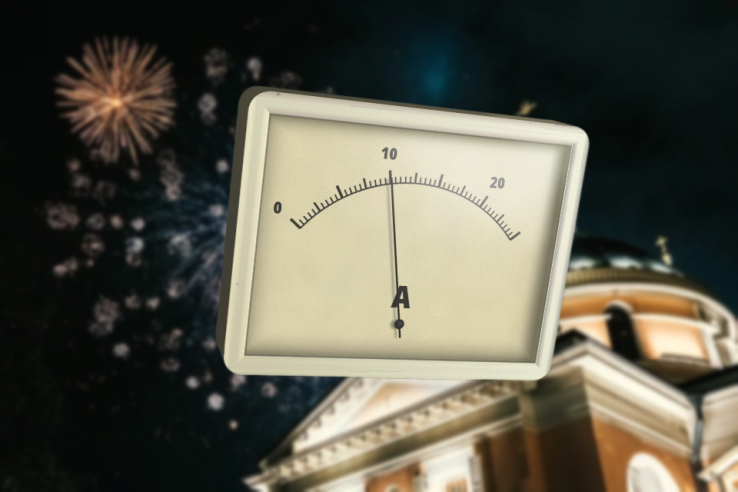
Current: 10 A
